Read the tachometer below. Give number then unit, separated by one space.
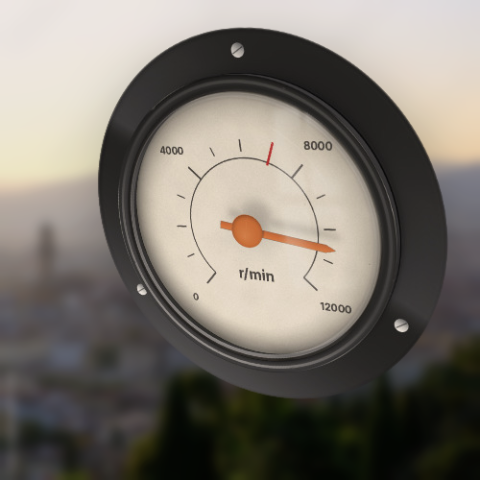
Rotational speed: 10500 rpm
